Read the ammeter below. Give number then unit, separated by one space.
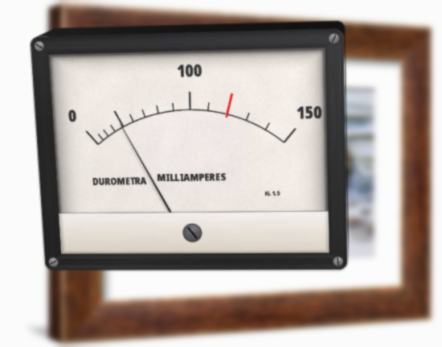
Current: 50 mA
